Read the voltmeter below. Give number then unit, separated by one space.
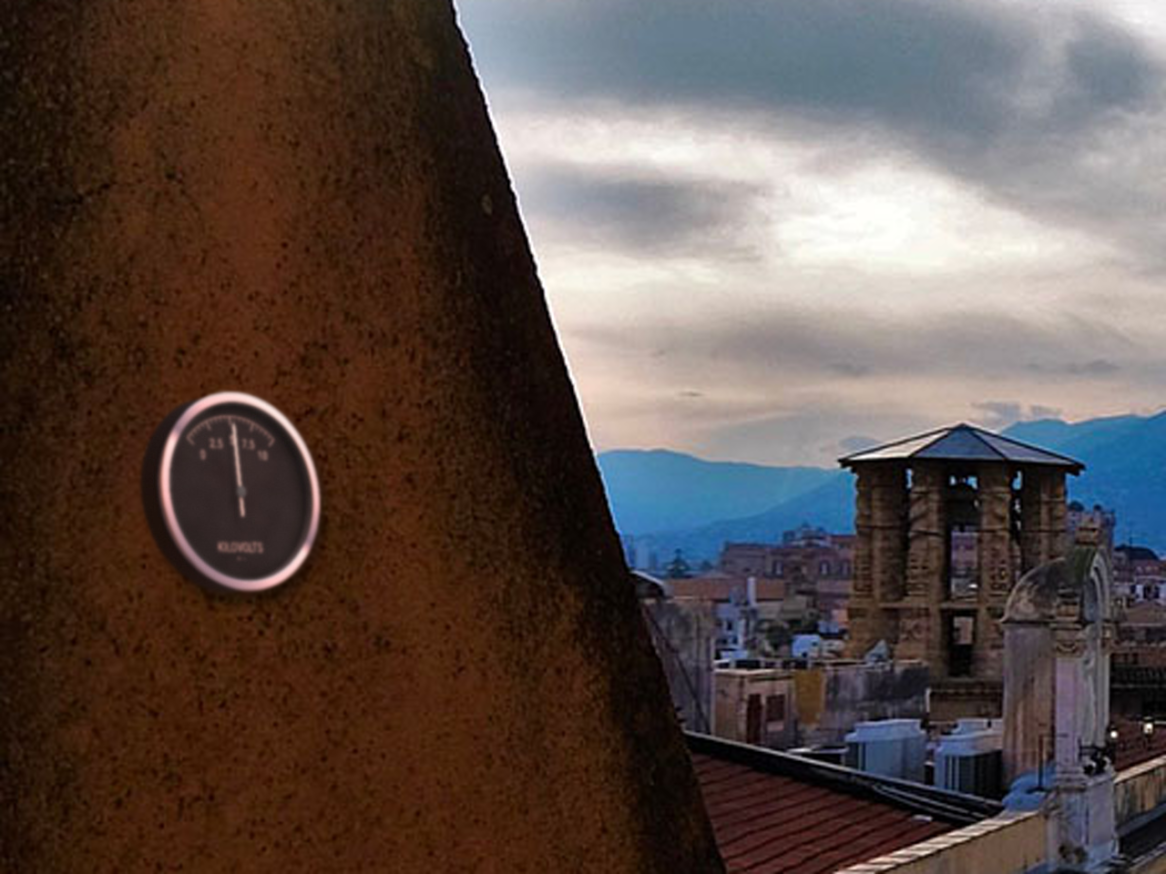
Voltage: 5 kV
